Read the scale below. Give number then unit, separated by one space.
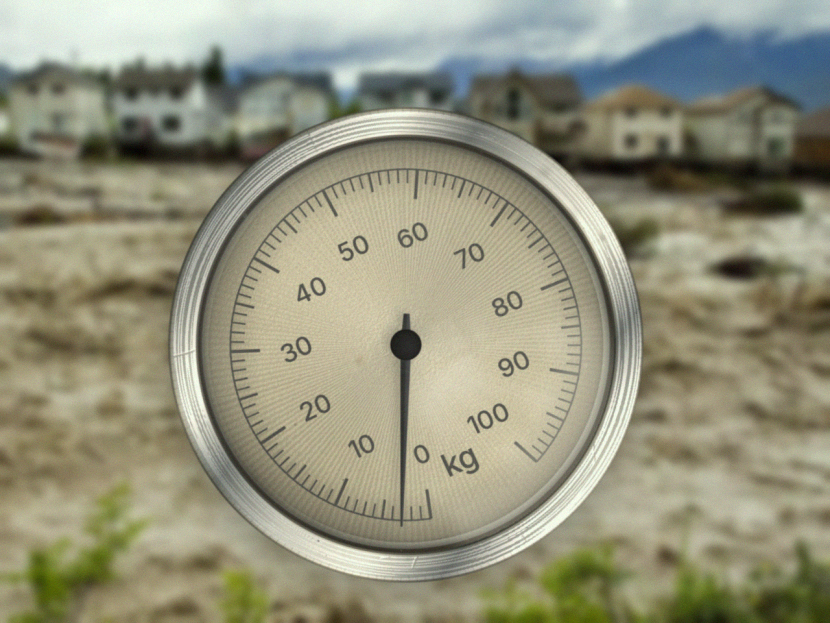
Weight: 3 kg
